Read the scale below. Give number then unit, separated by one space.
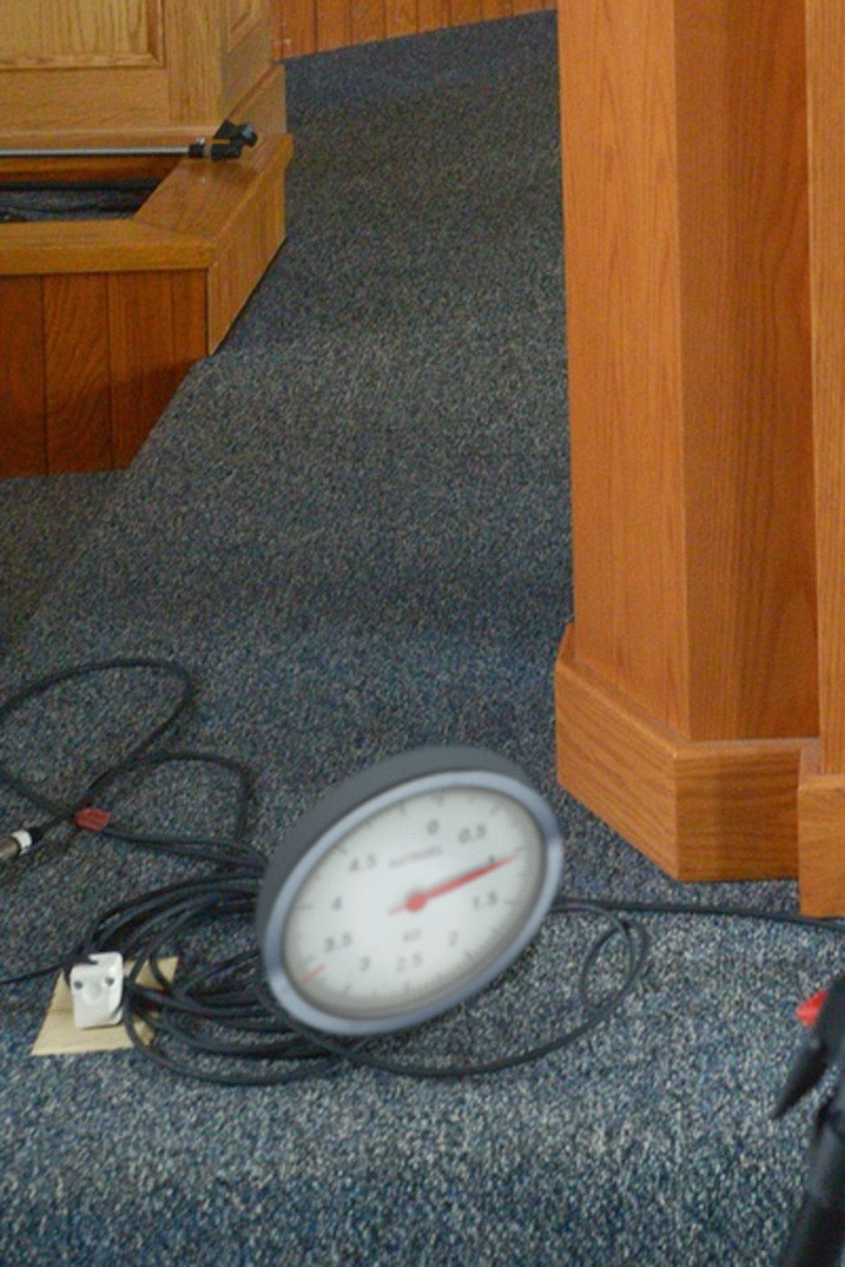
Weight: 1 kg
